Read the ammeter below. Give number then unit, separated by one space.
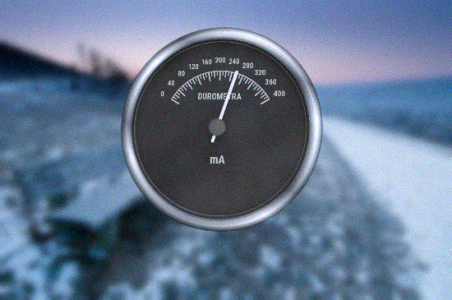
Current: 260 mA
